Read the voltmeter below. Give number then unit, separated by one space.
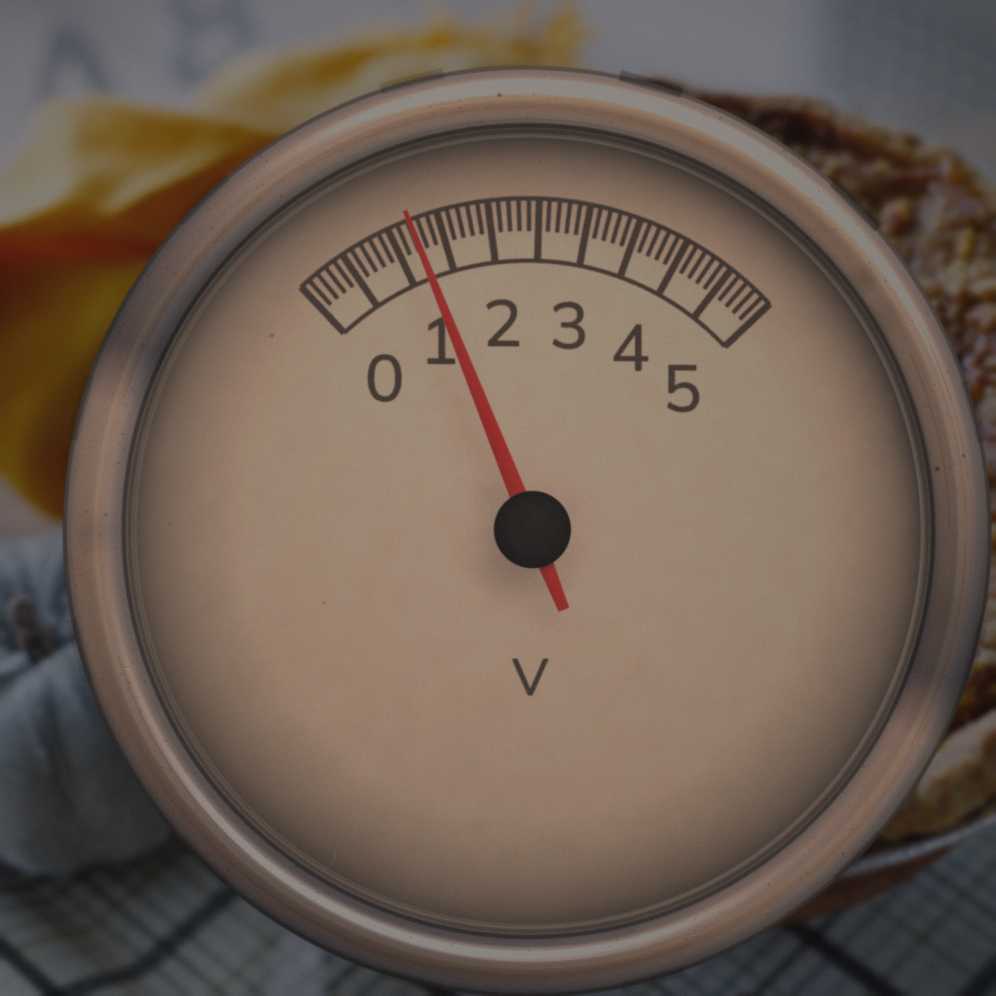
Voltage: 1.2 V
